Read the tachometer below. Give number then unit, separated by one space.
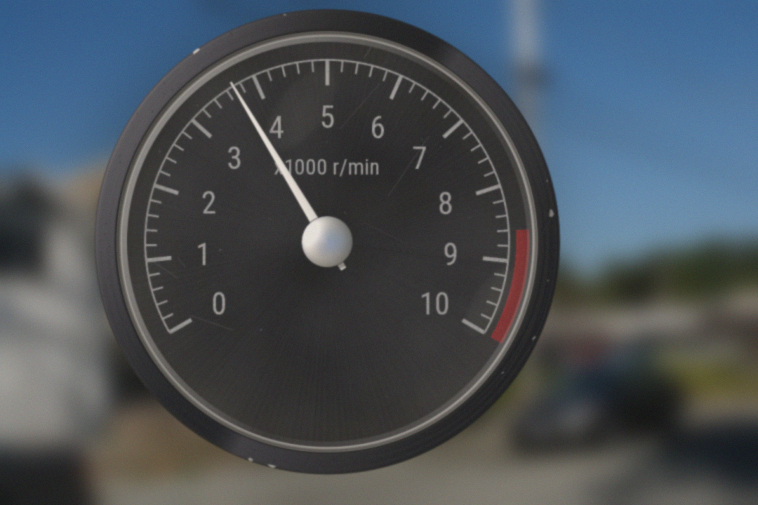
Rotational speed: 3700 rpm
